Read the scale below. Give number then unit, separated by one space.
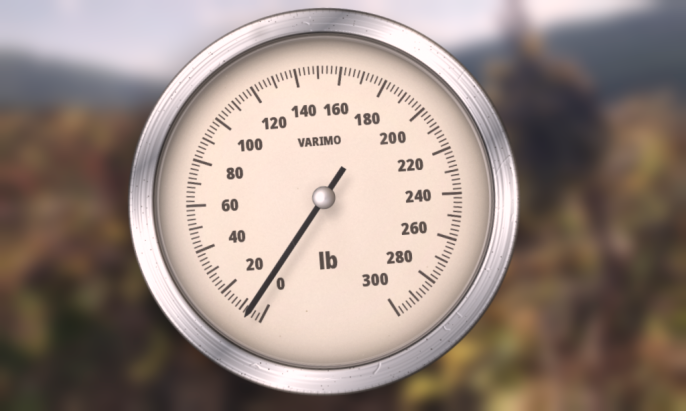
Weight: 6 lb
